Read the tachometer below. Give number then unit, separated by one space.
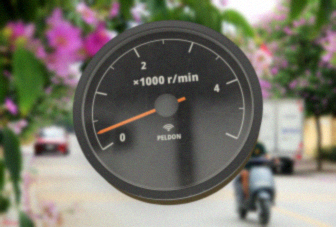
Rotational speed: 250 rpm
